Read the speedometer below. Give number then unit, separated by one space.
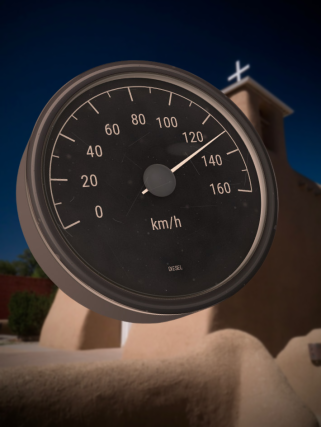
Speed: 130 km/h
